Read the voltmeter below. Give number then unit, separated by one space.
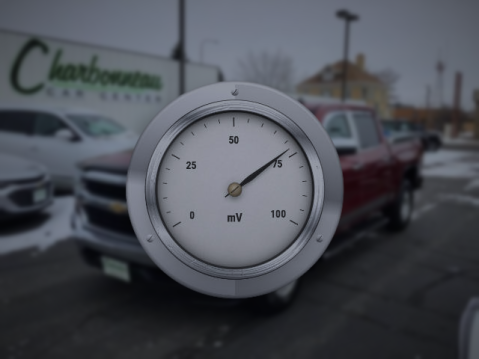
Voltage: 72.5 mV
